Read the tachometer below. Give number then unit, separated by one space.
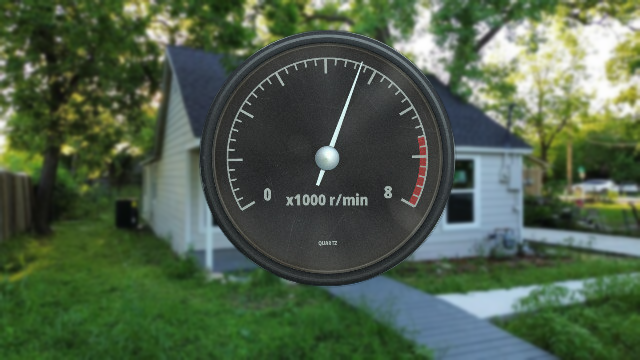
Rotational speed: 4700 rpm
